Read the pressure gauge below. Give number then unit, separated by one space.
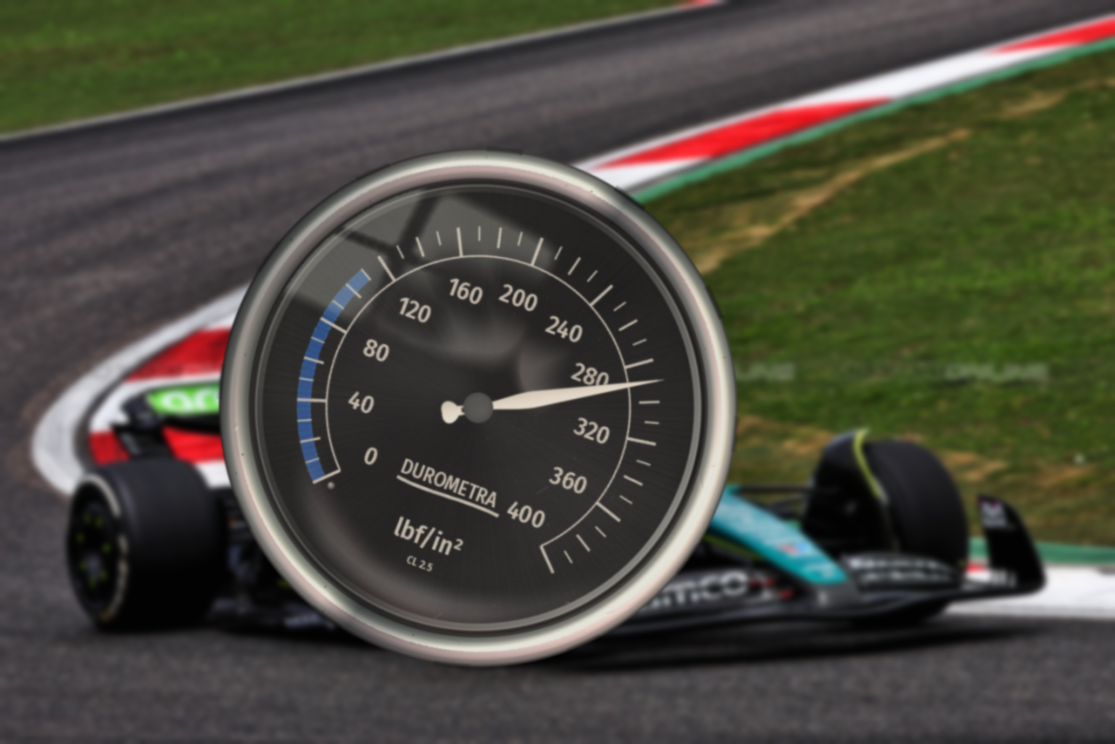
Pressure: 290 psi
